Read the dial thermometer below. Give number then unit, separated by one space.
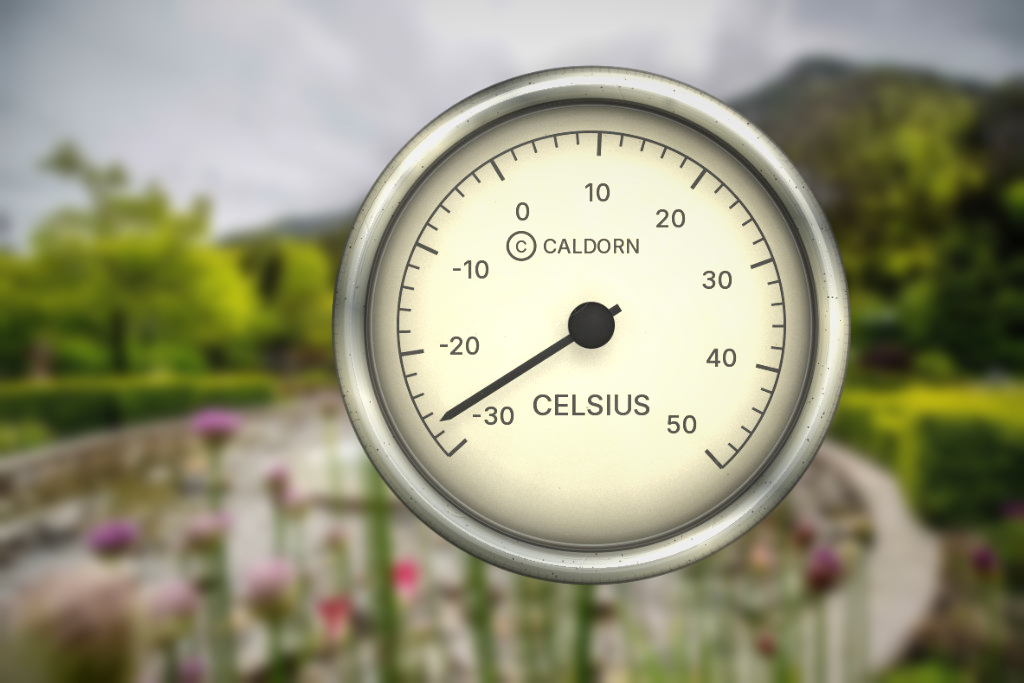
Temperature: -27 °C
